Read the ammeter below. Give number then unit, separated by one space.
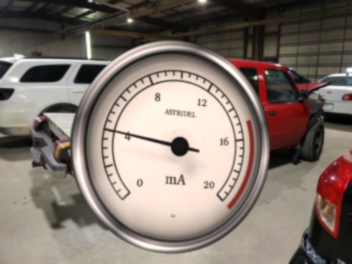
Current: 4 mA
